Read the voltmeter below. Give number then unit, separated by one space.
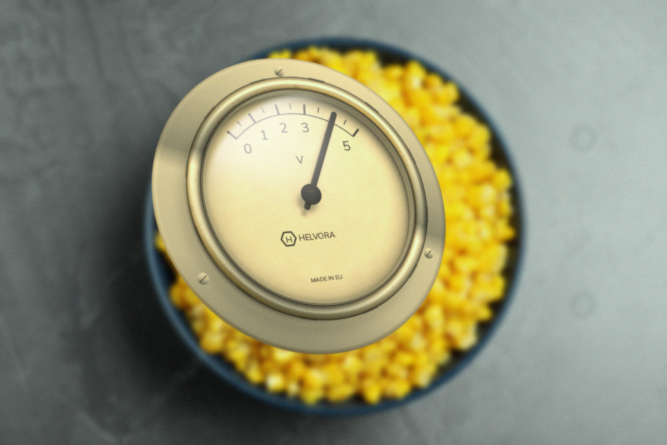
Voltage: 4 V
